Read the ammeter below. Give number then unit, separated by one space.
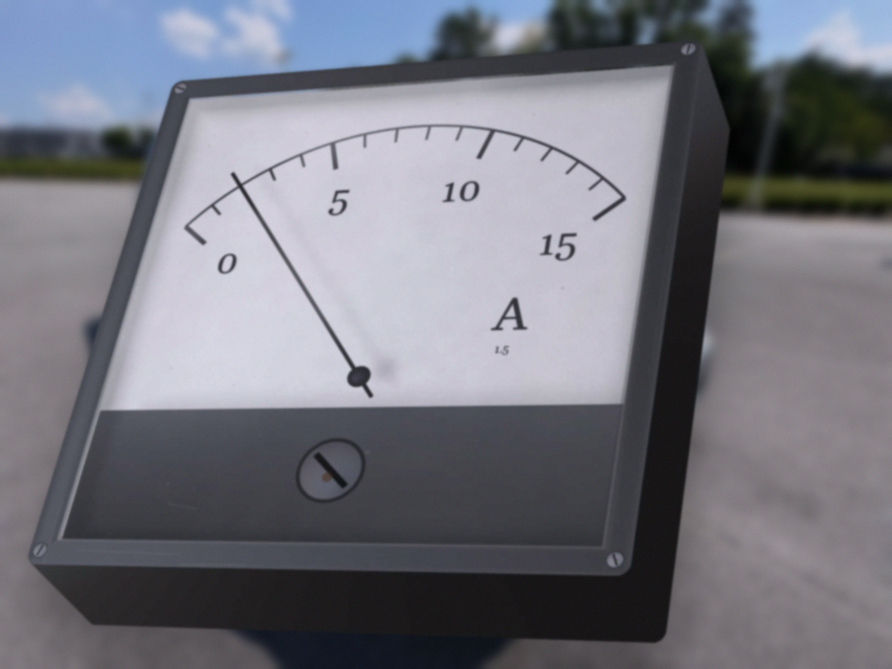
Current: 2 A
